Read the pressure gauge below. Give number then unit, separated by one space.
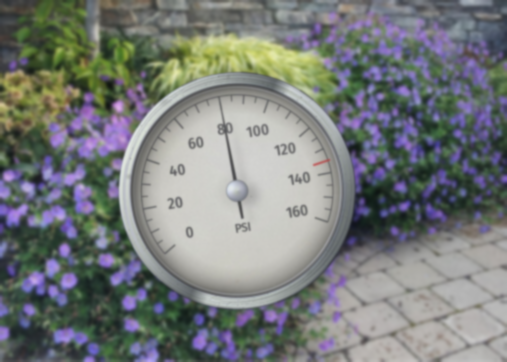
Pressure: 80 psi
